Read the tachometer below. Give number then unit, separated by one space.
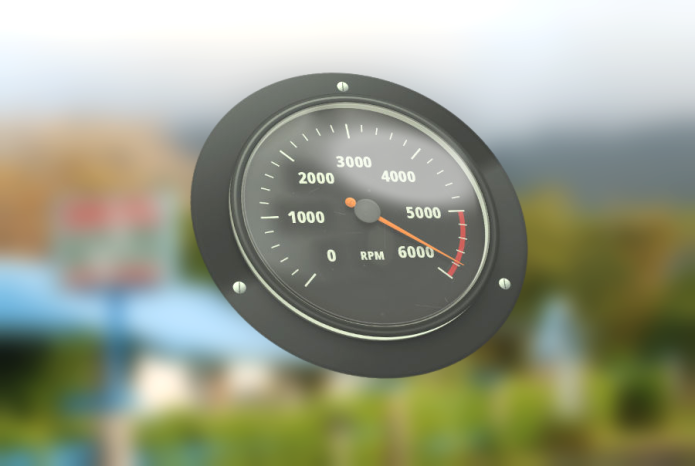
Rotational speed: 5800 rpm
